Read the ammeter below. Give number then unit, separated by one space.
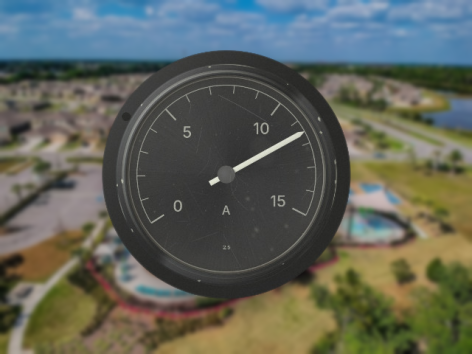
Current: 11.5 A
